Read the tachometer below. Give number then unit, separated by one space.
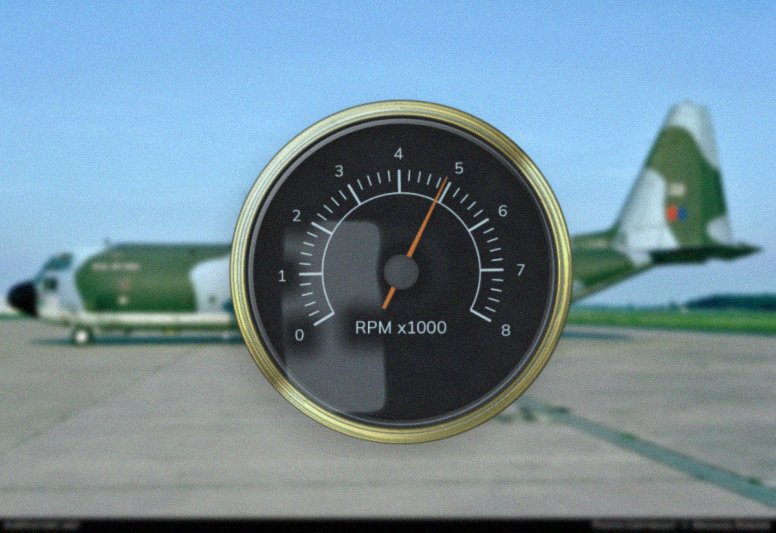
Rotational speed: 4900 rpm
